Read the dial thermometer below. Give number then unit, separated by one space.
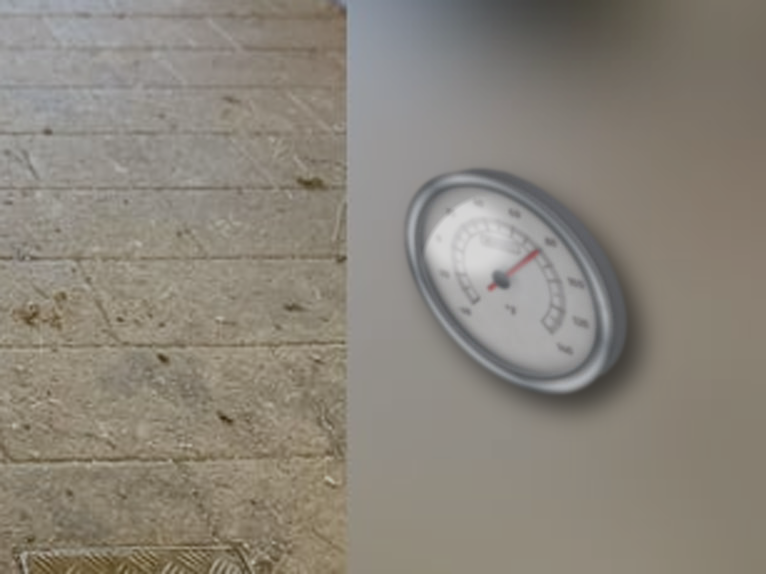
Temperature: 80 °F
